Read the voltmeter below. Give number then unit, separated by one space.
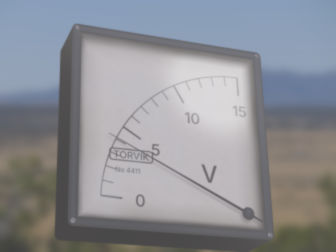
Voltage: 4 V
